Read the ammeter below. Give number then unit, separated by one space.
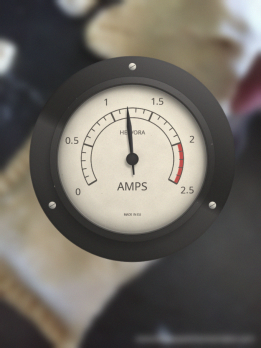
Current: 1.2 A
